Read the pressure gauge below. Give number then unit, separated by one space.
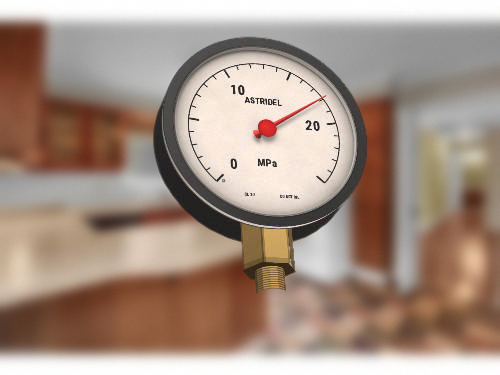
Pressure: 18 MPa
